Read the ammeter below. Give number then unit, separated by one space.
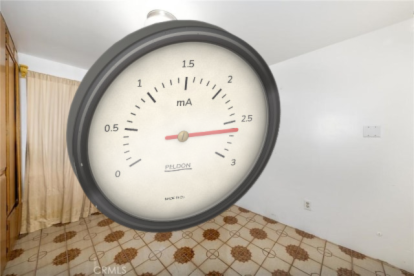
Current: 2.6 mA
